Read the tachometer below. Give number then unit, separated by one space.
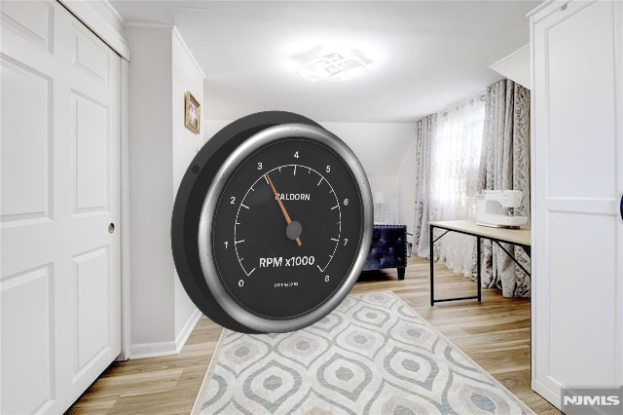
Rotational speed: 3000 rpm
